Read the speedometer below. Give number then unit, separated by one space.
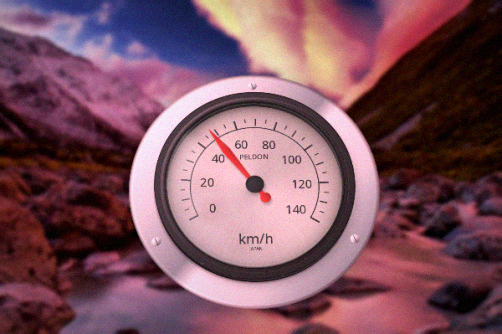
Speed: 47.5 km/h
